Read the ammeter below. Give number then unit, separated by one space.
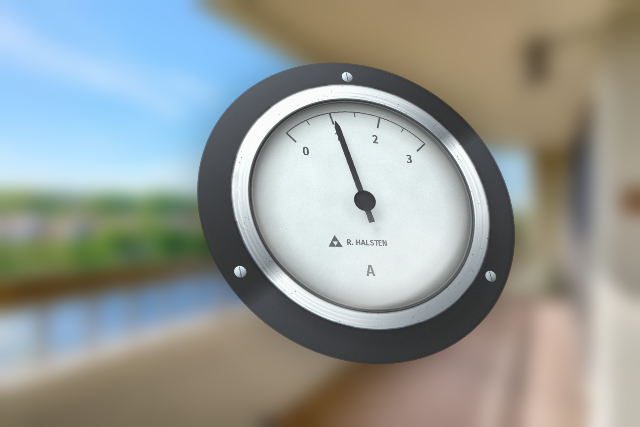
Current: 1 A
